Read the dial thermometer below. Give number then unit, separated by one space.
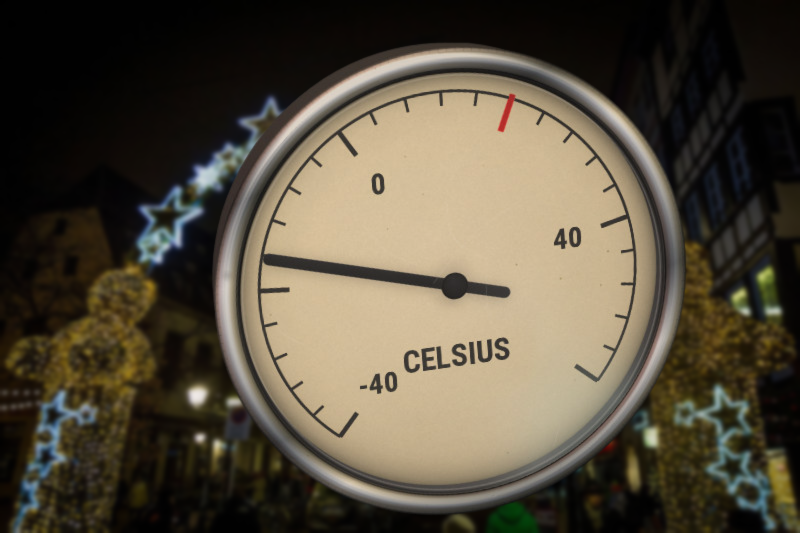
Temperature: -16 °C
